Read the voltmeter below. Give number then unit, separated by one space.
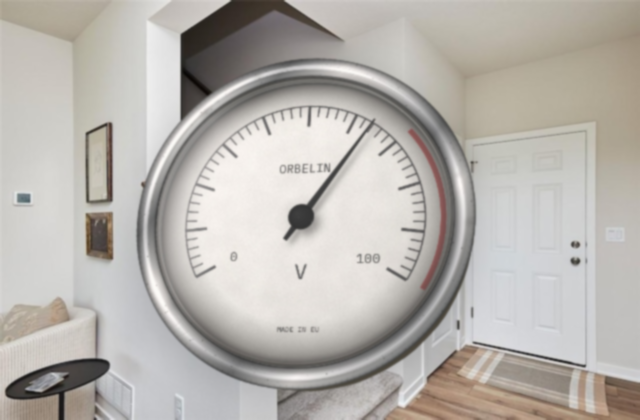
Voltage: 64 V
